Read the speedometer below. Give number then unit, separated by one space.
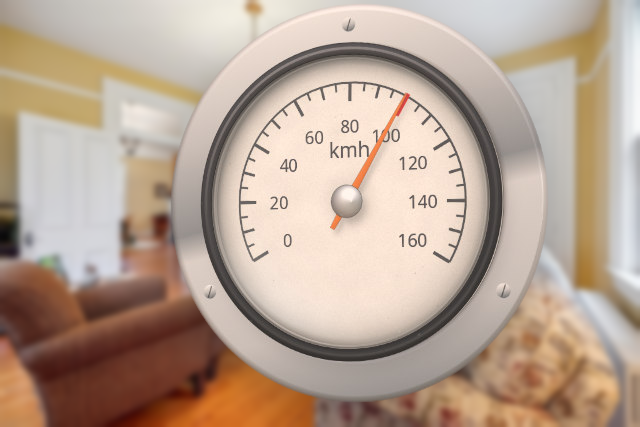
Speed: 100 km/h
